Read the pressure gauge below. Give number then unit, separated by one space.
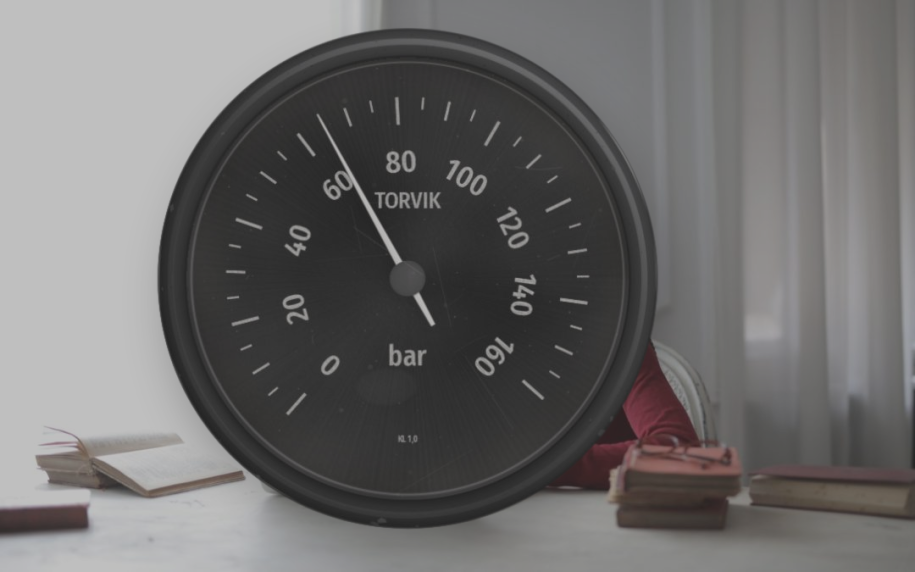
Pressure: 65 bar
